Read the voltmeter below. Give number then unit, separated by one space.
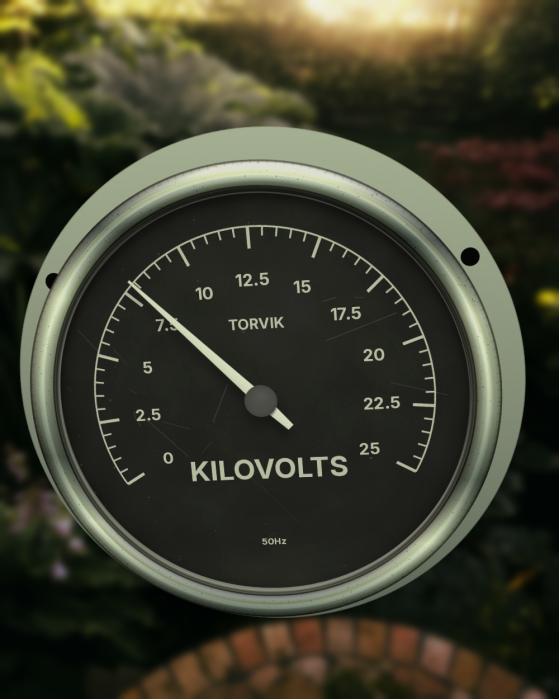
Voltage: 8 kV
